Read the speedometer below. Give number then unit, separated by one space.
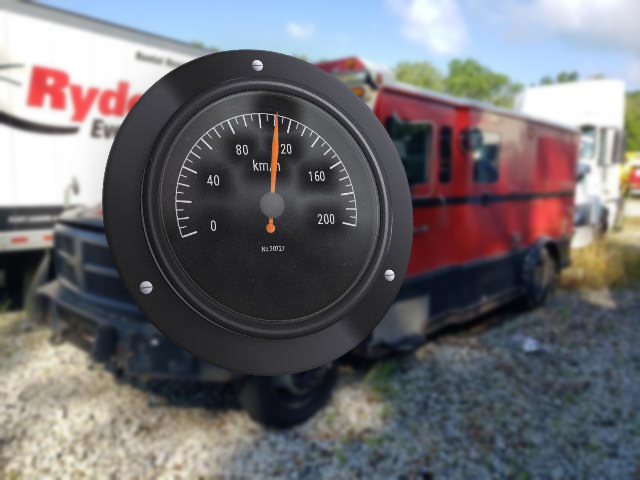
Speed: 110 km/h
